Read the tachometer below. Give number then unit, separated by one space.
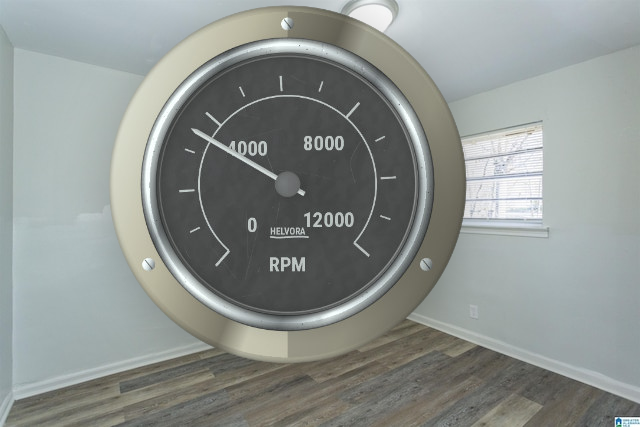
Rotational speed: 3500 rpm
